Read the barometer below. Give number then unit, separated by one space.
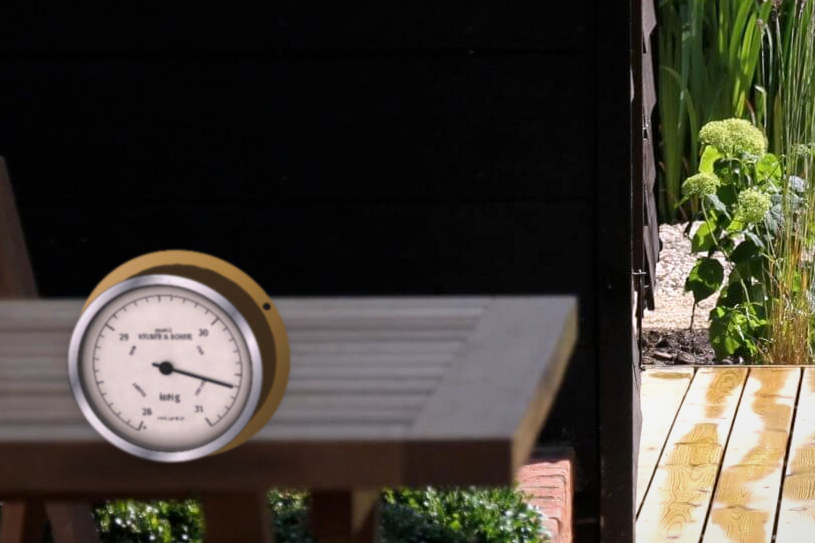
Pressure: 30.6 inHg
